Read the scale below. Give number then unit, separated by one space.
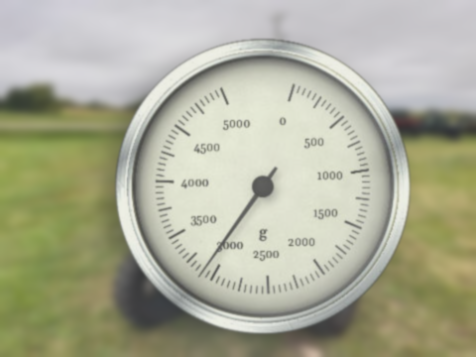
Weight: 3100 g
